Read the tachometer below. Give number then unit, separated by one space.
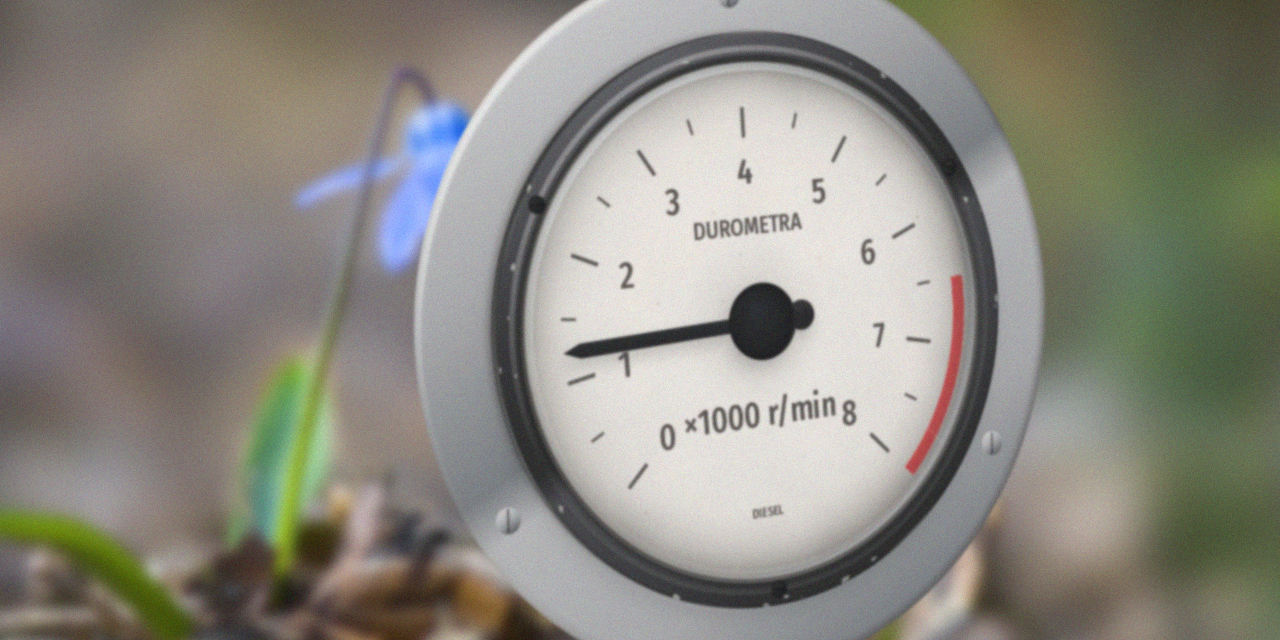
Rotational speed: 1250 rpm
